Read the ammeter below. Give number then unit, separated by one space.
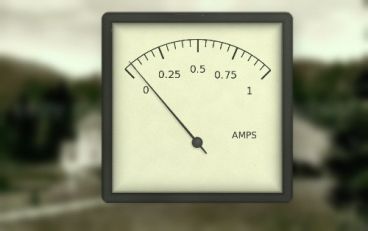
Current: 0.05 A
